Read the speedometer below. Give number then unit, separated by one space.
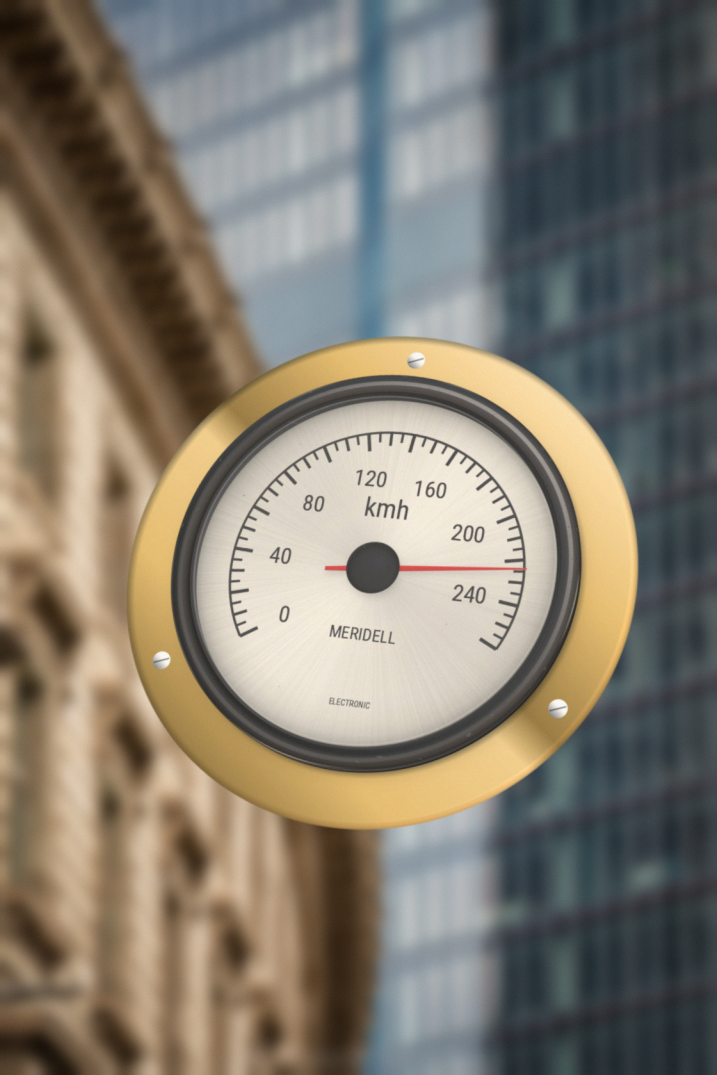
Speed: 225 km/h
